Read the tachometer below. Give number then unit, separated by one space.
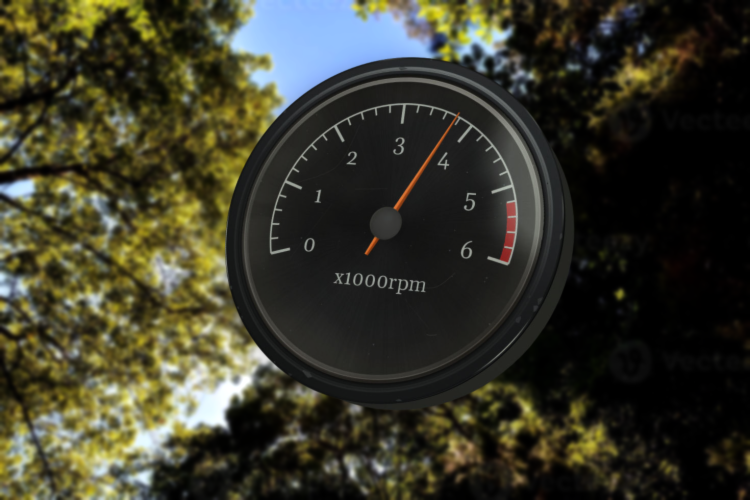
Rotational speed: 3800 rpm
